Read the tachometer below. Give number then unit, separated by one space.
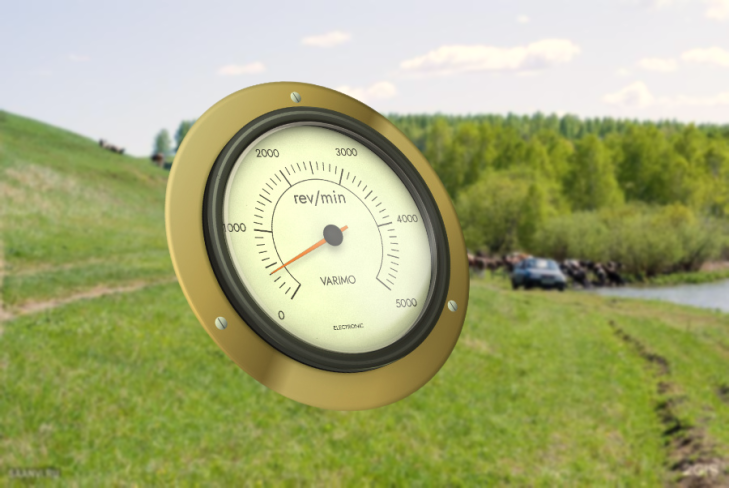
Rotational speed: 400 rpm
